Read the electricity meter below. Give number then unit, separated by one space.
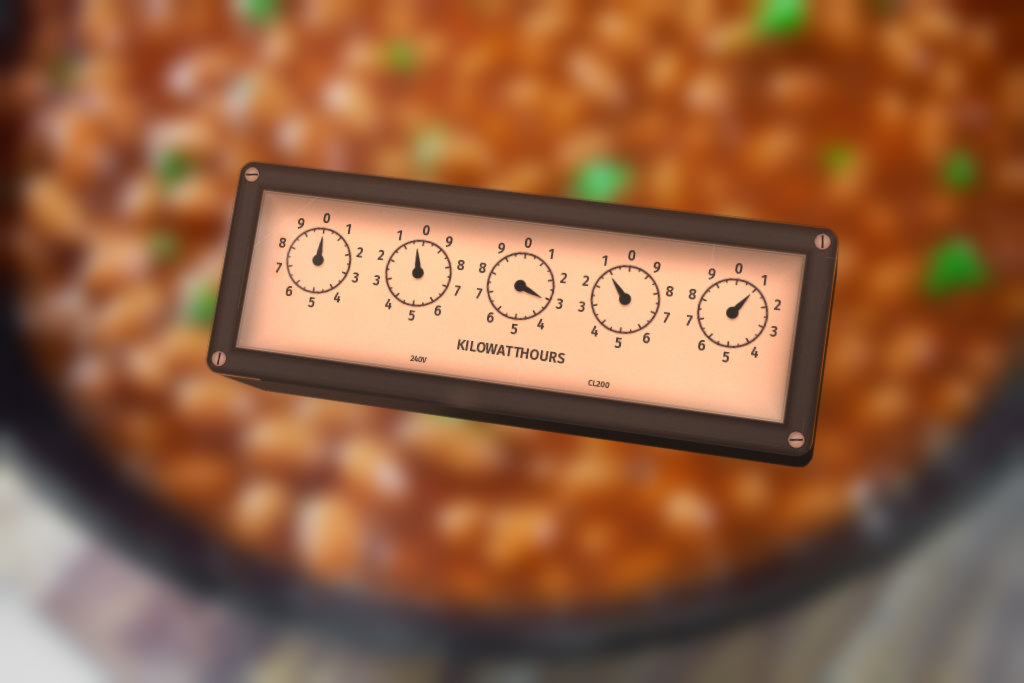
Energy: 311 kWh
